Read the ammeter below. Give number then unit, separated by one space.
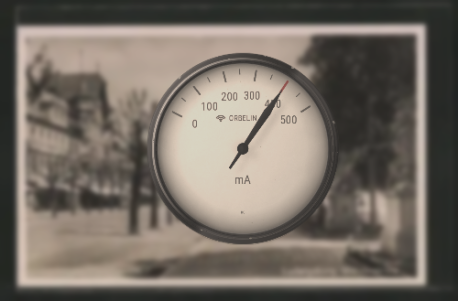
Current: 400 mA
